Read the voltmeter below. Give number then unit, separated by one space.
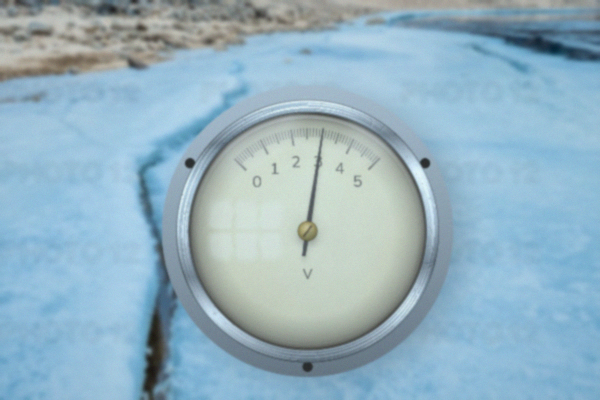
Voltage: 3 V
